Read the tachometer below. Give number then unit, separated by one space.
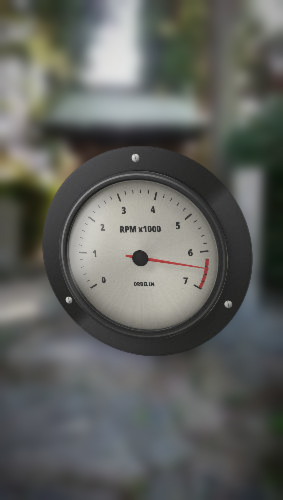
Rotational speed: 6400 rpm
